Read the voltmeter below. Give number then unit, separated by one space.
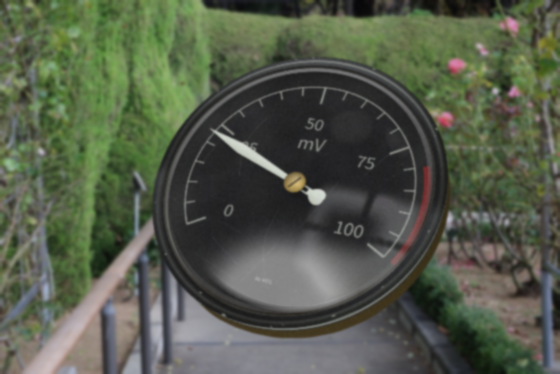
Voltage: 22.5 mV
